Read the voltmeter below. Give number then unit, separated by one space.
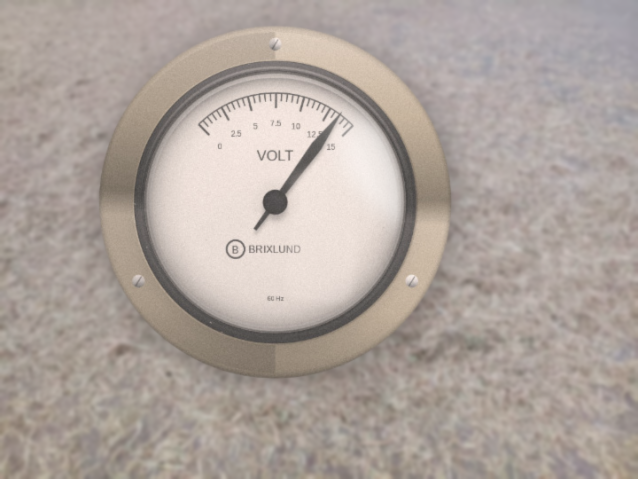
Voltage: 13.5 V
